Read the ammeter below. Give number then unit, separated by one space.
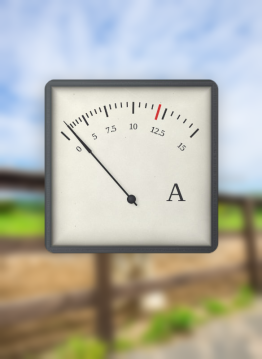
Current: 2.5 A
